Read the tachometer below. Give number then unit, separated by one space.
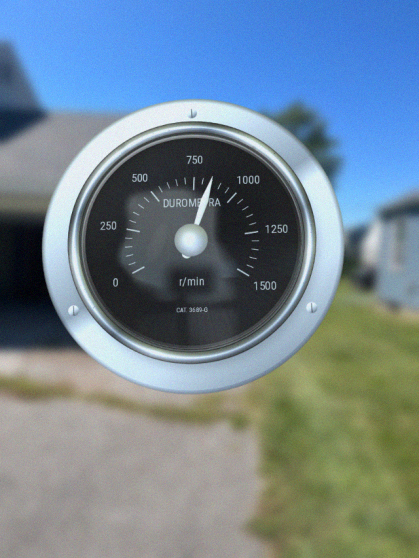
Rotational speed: 850 rpm
